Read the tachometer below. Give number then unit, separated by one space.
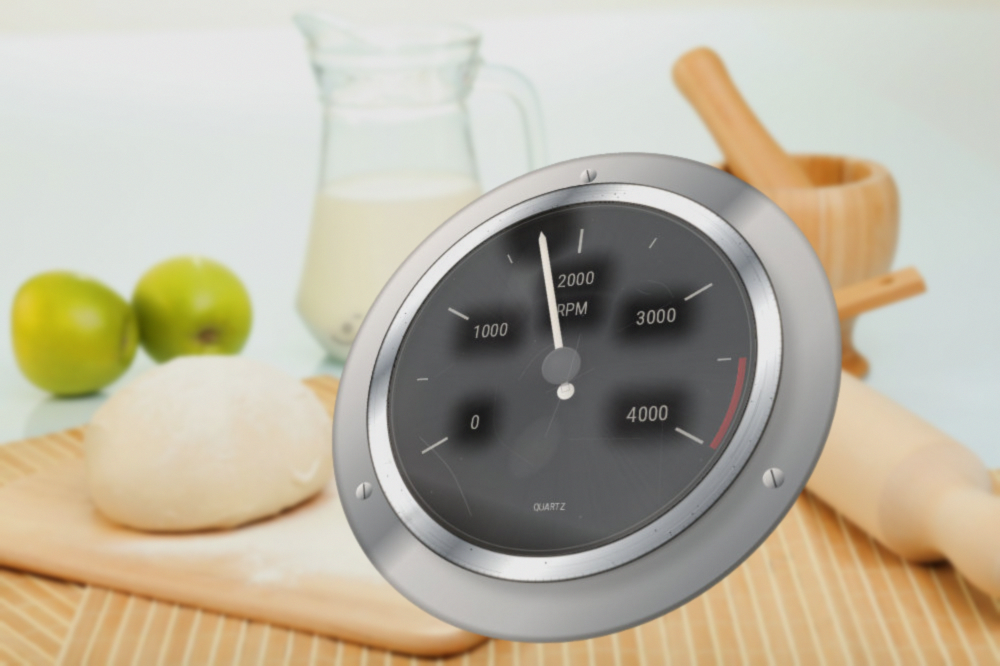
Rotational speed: 1750 rpm
